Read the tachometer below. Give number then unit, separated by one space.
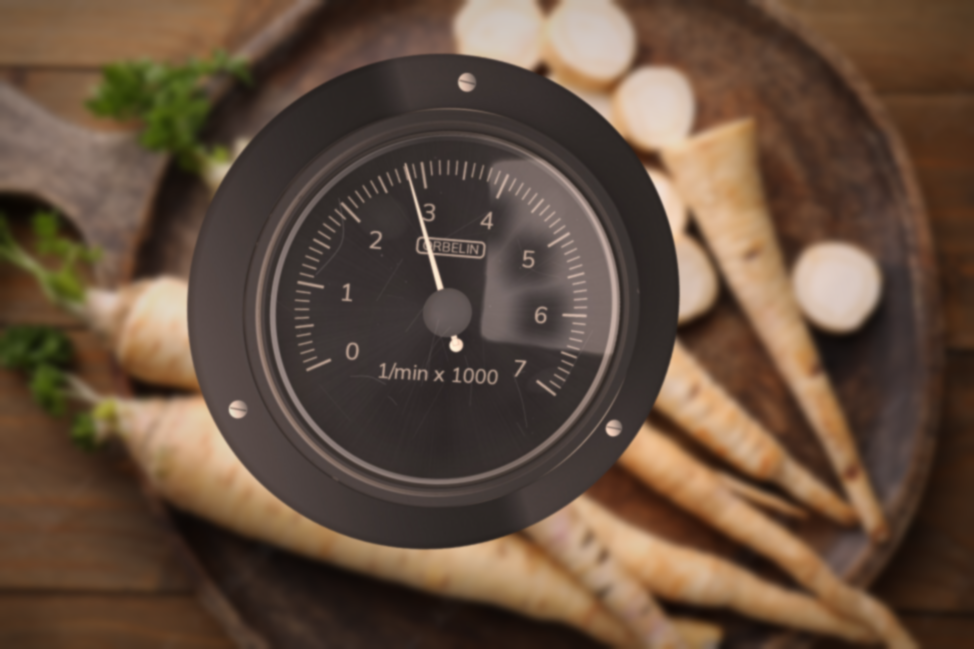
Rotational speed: 2800 rpm
